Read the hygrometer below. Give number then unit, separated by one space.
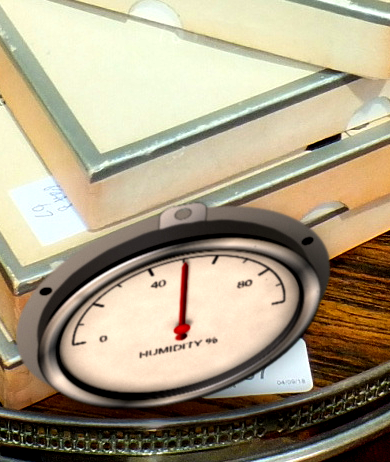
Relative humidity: 50 %
